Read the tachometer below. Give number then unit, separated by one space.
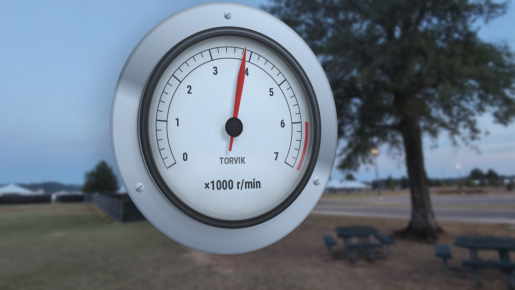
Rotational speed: 3800 rpm
